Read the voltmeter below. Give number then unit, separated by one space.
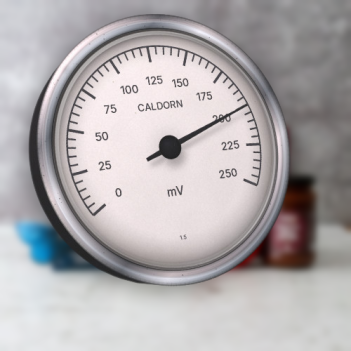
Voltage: 200 mV
